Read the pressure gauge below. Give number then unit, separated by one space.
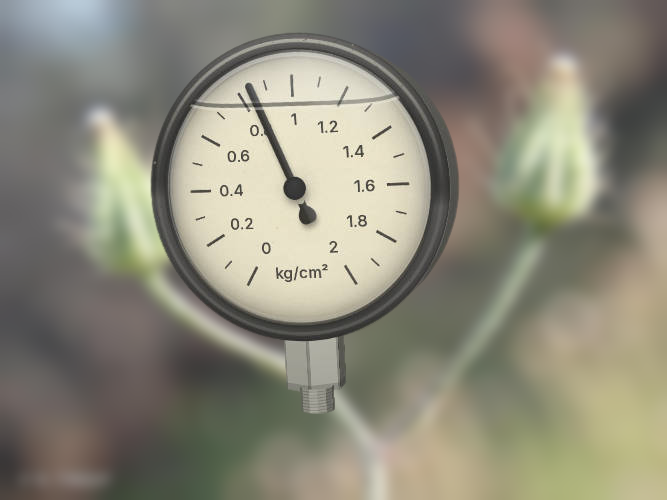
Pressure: 0.85 kg/cm²
